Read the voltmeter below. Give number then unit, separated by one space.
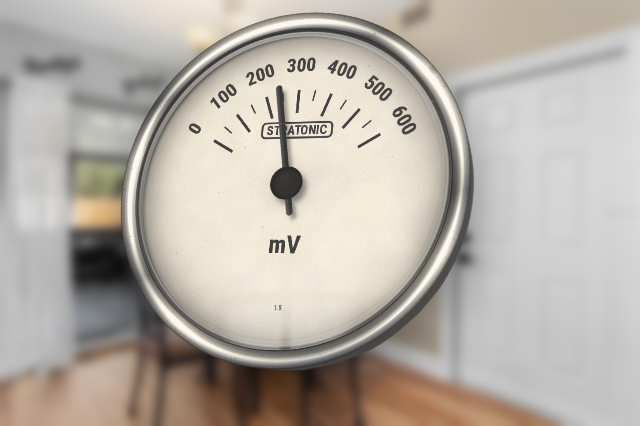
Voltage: 250 mV
